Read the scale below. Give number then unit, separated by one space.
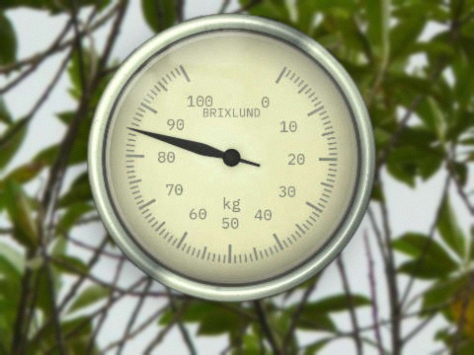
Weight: 85 kg
